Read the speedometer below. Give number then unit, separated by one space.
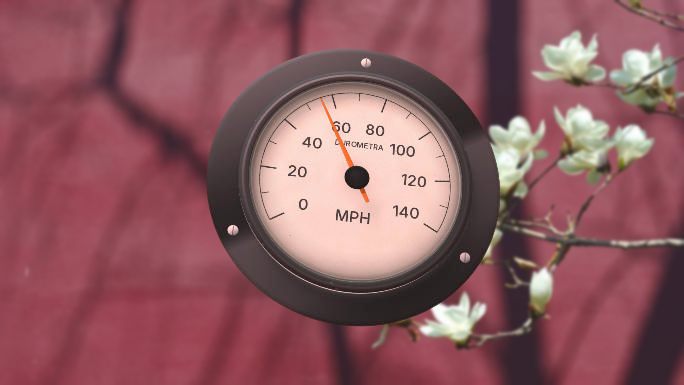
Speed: 55 mph
